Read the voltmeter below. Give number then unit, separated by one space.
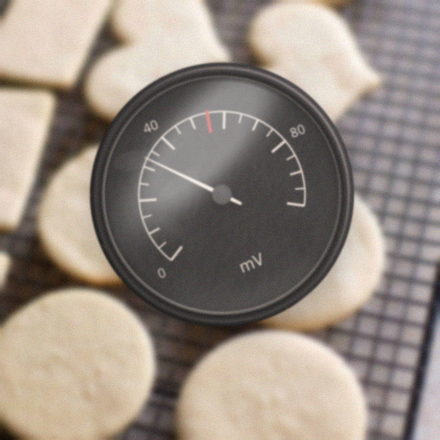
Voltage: 32.5 mV
